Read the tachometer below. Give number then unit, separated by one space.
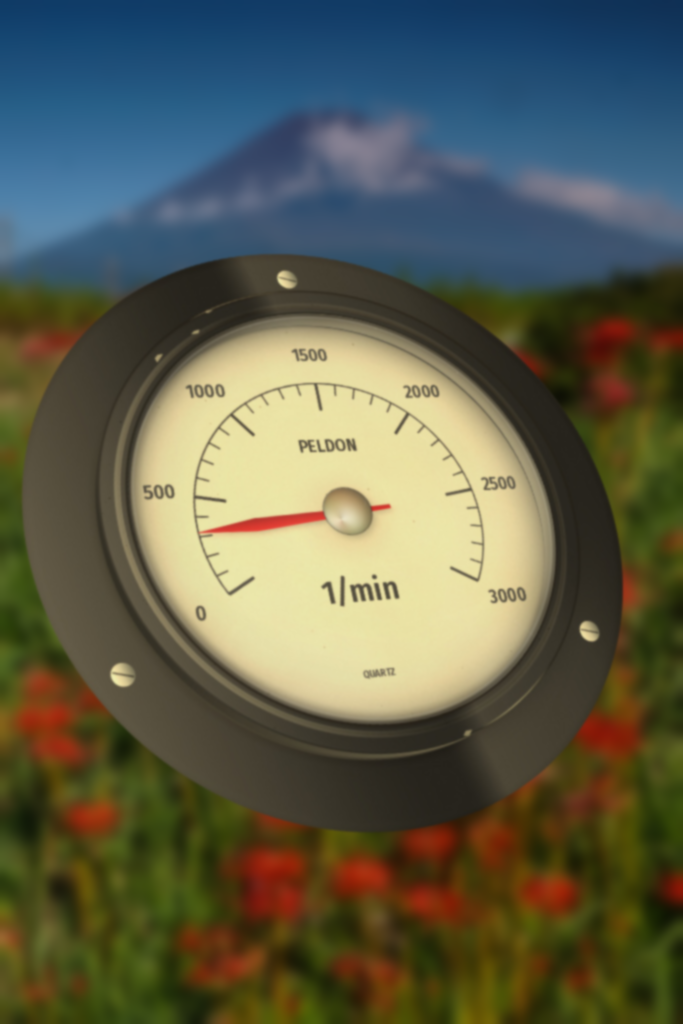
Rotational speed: 300 rpm
